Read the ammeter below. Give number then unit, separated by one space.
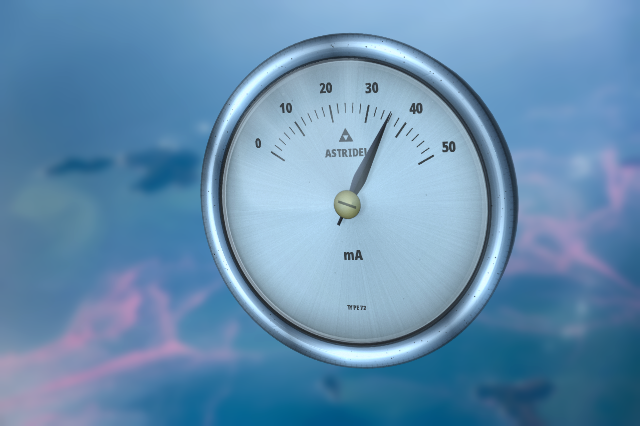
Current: 36 mA
